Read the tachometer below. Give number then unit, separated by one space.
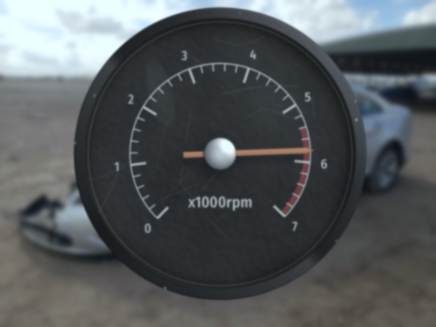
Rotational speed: 5800 rpm
